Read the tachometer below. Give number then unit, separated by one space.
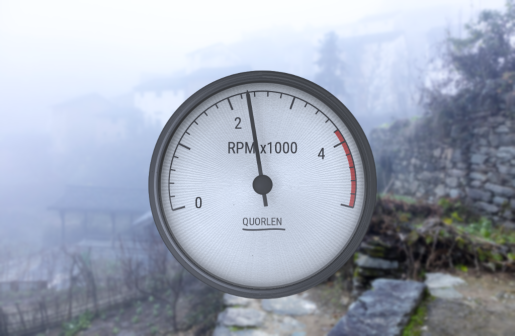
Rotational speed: 2300 rpm
